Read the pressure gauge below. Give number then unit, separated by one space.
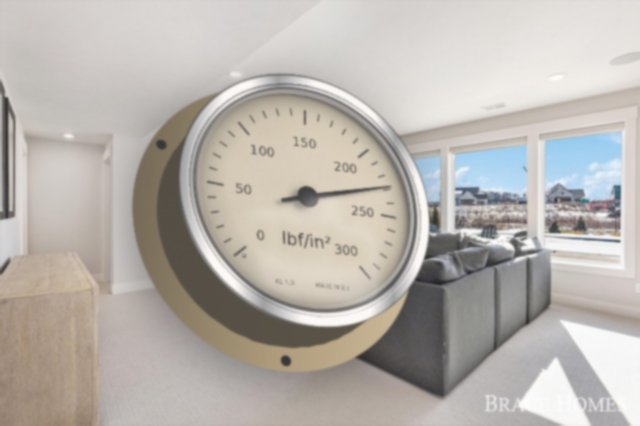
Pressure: 230 psi
